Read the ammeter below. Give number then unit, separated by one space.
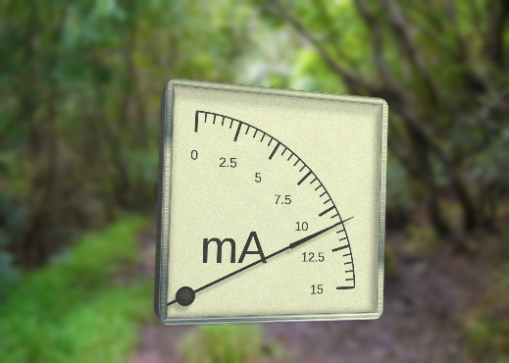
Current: 11 mA
